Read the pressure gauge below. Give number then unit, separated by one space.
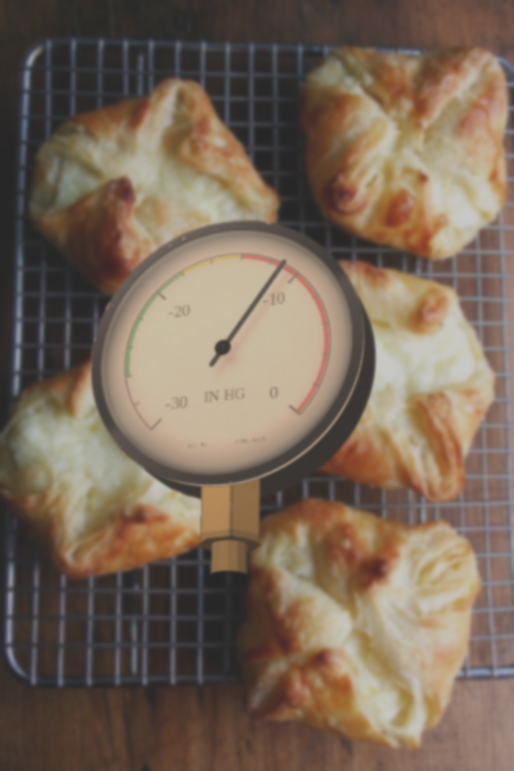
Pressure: -11 inHg
